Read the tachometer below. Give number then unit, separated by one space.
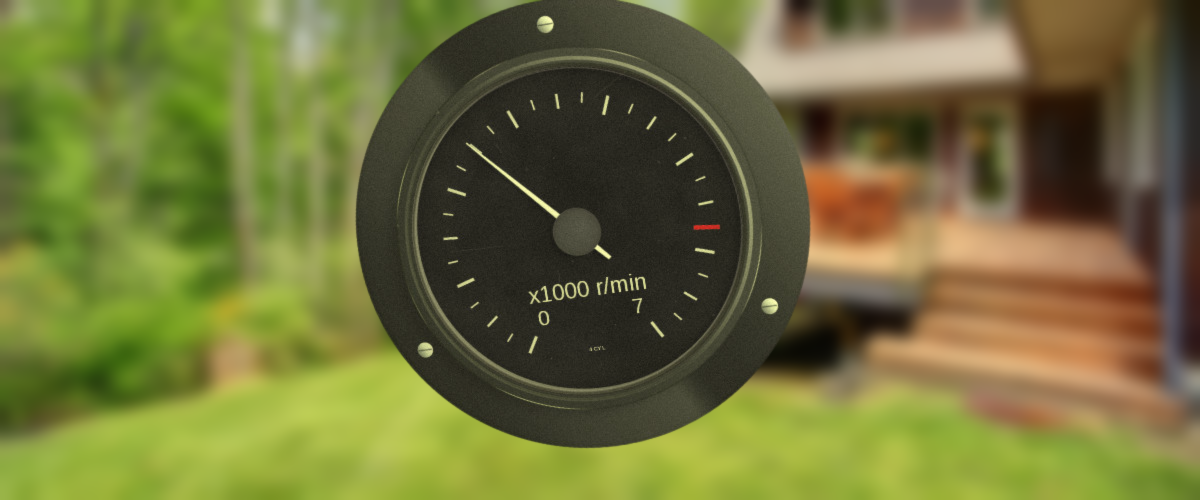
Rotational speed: 2500 rpm
